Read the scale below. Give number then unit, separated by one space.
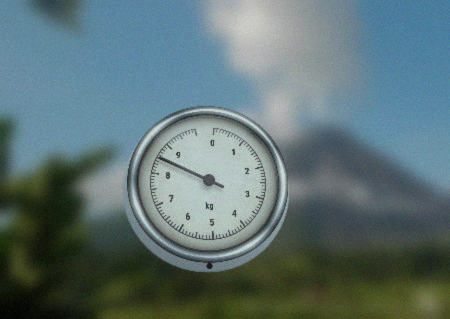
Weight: 8.5 kg
